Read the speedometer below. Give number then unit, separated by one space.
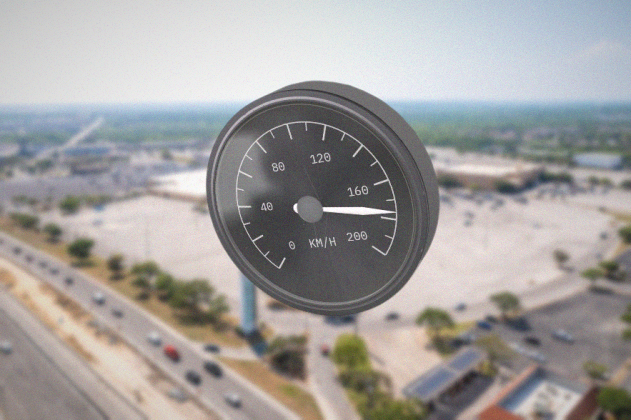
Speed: 175 km/h
